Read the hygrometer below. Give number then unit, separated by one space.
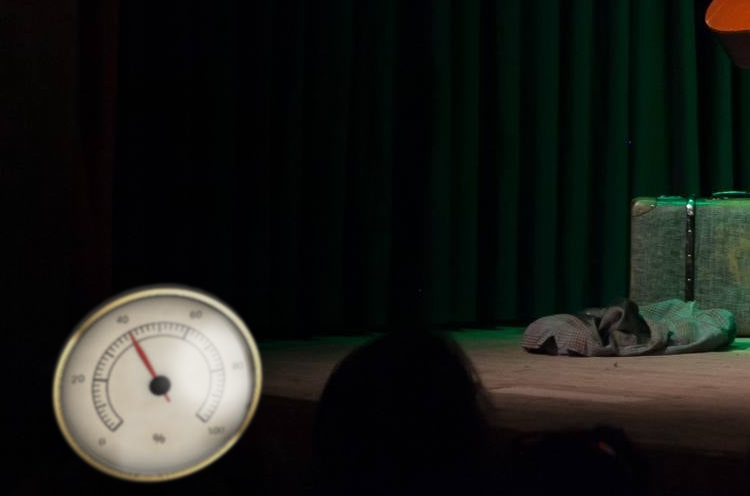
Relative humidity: 40 %
